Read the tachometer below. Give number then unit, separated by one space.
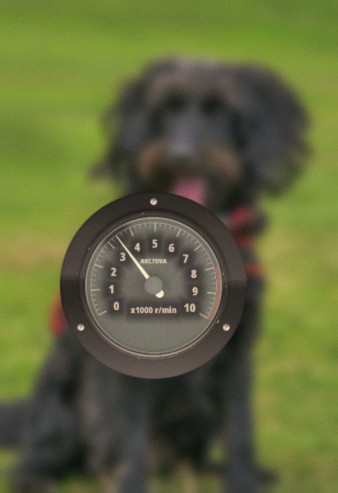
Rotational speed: 3400 rpm
